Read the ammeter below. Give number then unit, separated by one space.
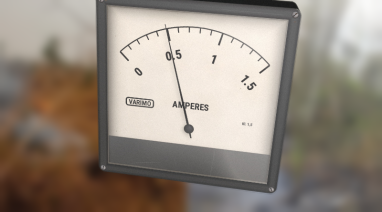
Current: 0.5 A
